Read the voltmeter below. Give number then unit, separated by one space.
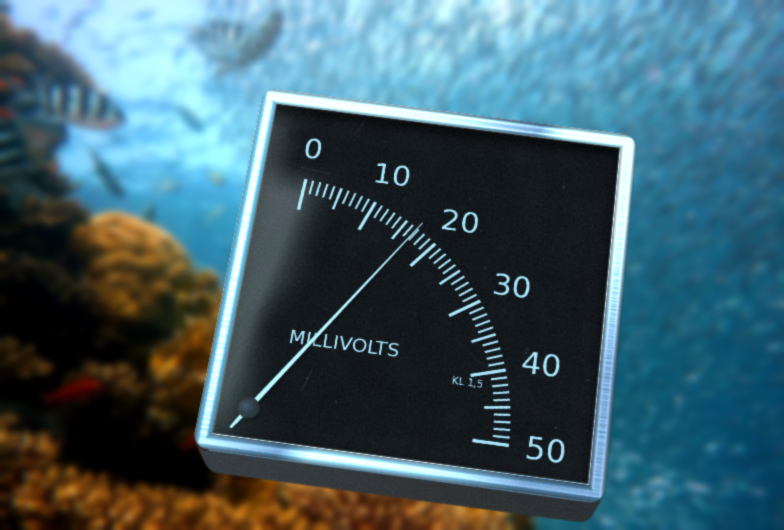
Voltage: 17 mV
